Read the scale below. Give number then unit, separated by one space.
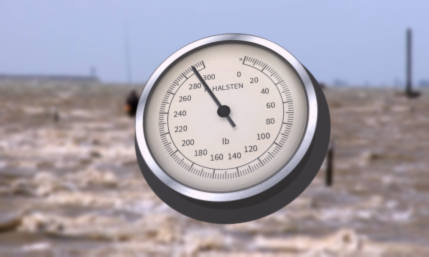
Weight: 290 lb
